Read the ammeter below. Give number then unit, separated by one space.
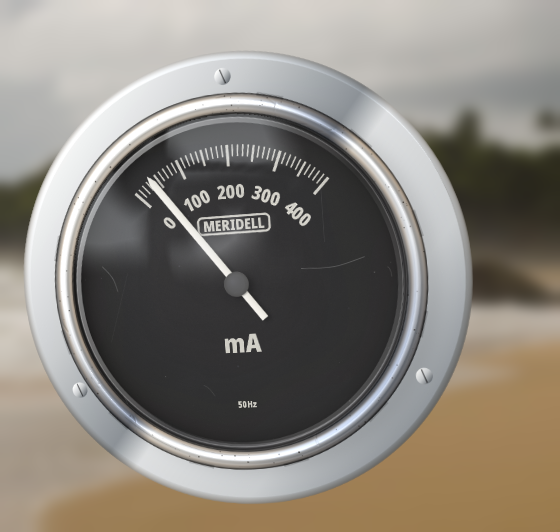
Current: 40 mA
